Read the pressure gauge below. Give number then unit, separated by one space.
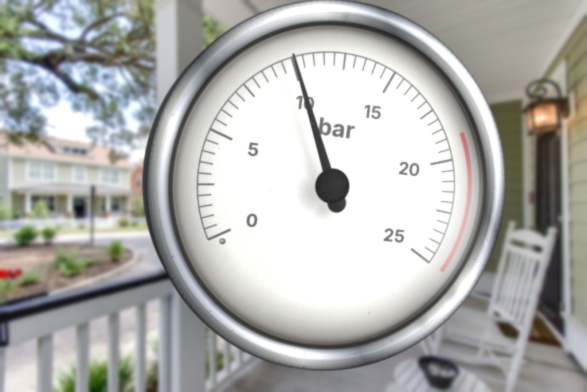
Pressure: 10 bar
